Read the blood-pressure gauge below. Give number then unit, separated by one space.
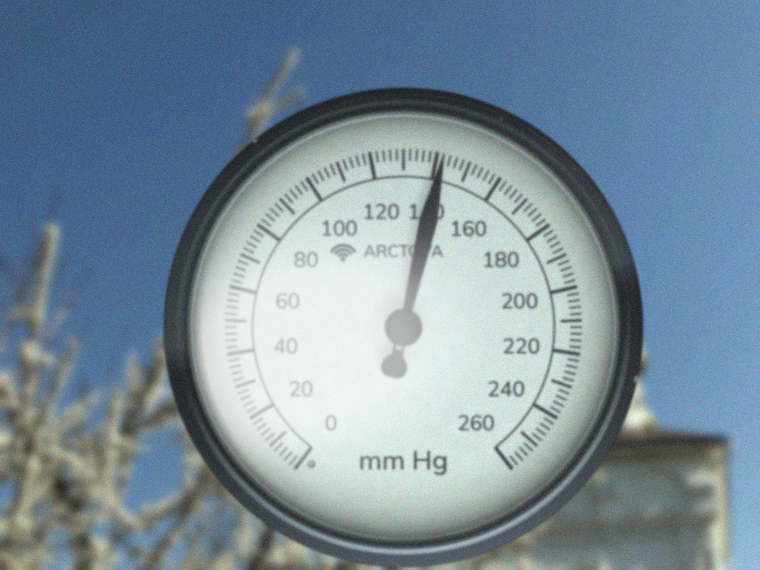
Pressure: 142 mmHg
